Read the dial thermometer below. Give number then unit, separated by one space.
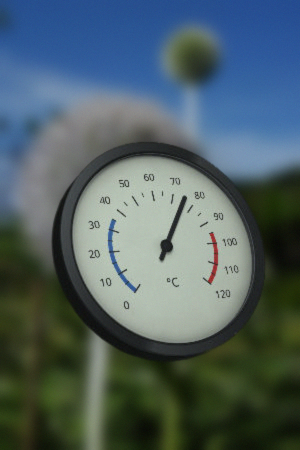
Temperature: 75 °C
